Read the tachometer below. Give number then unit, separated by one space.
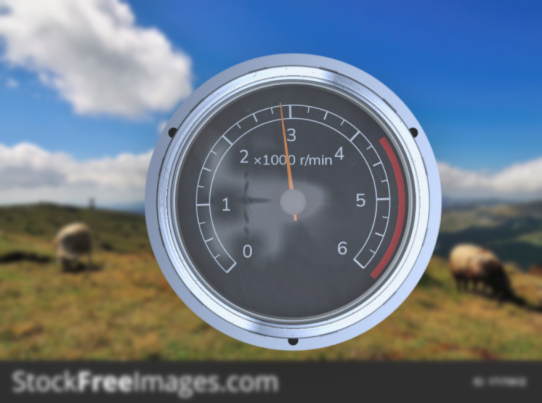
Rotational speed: 2875 rpm
